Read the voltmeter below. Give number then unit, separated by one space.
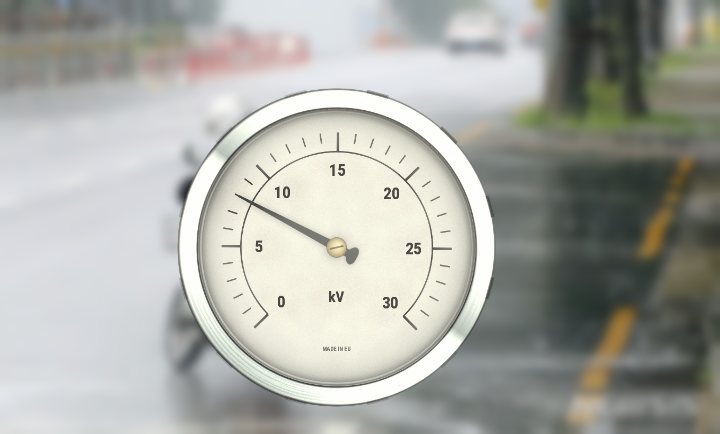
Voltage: 8 kV
